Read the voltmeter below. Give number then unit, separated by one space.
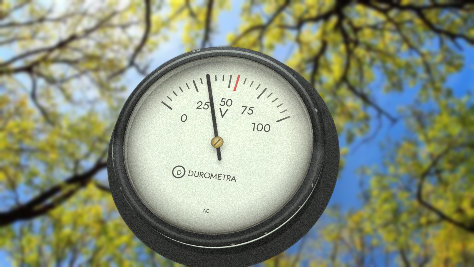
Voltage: 35 V
